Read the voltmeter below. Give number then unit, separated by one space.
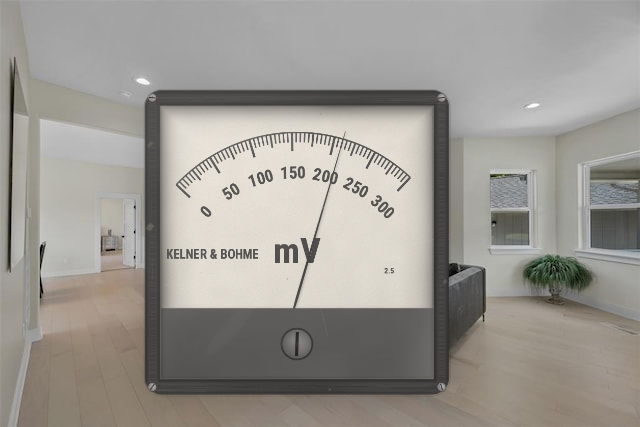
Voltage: 210 mV
